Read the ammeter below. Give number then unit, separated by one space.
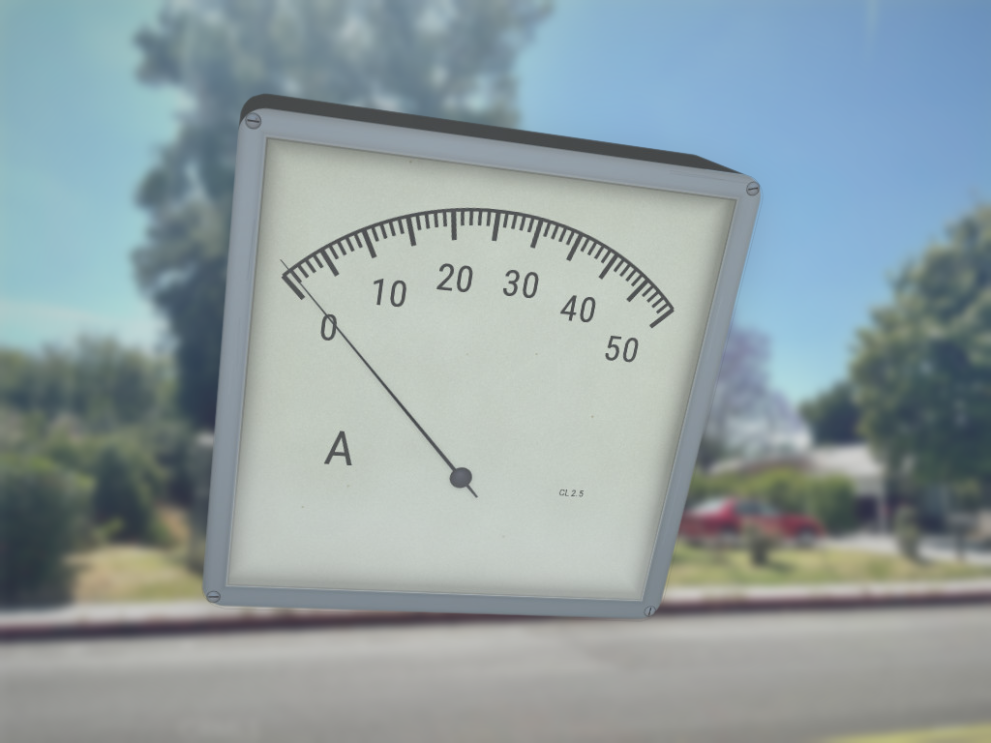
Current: 1 A
